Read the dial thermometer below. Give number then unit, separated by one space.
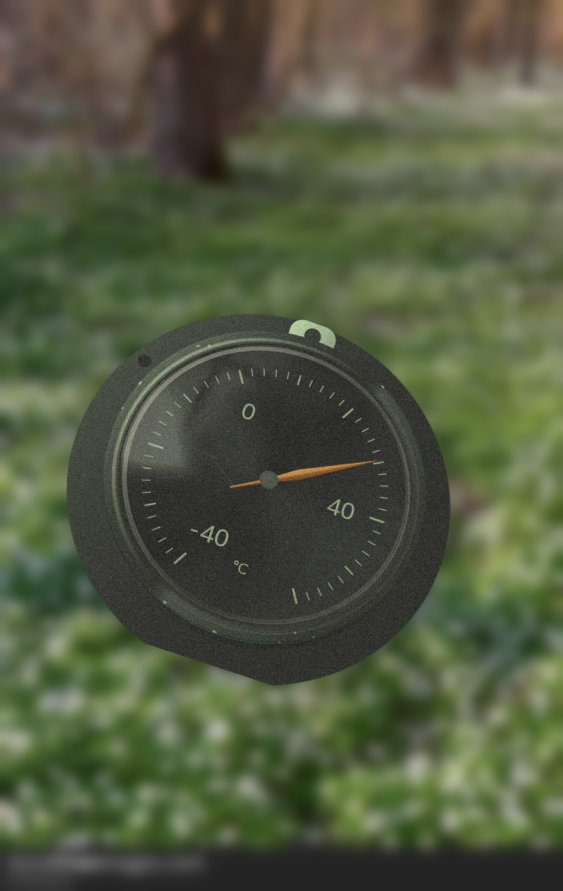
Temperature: 30 °C
